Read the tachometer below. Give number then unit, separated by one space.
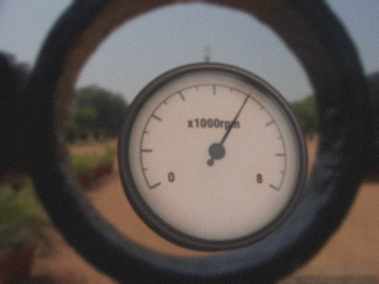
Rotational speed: 5000 rpm
